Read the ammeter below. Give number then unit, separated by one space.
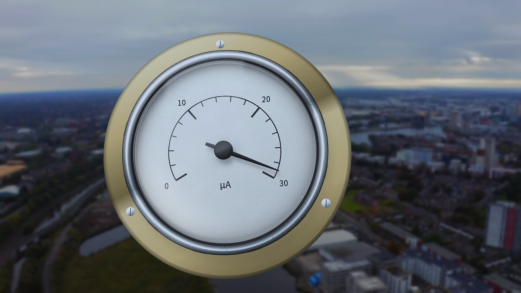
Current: 29 µA
